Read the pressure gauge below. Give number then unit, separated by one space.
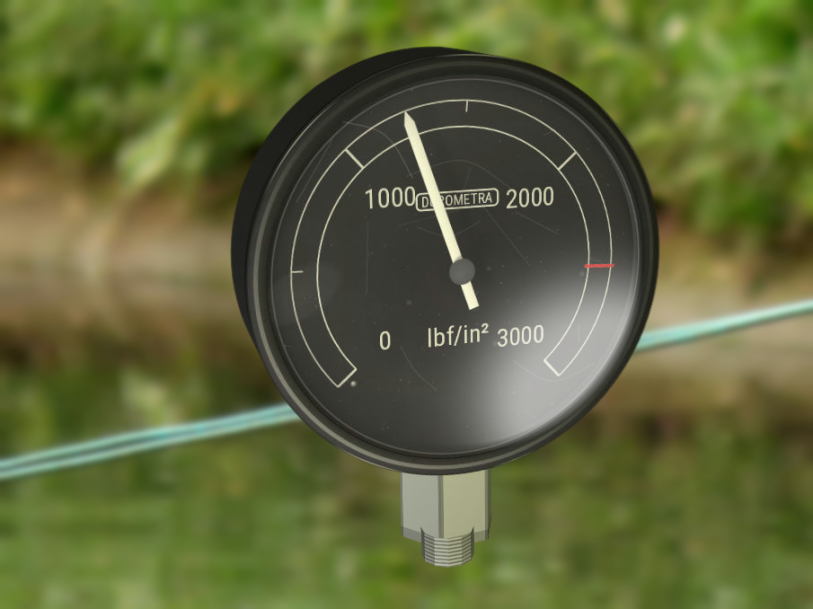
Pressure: 1250 psi
